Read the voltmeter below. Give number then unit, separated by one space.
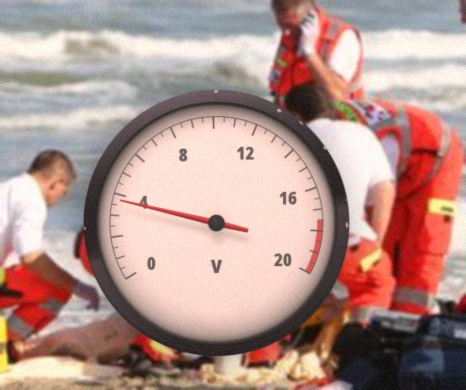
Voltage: 3.75 V
